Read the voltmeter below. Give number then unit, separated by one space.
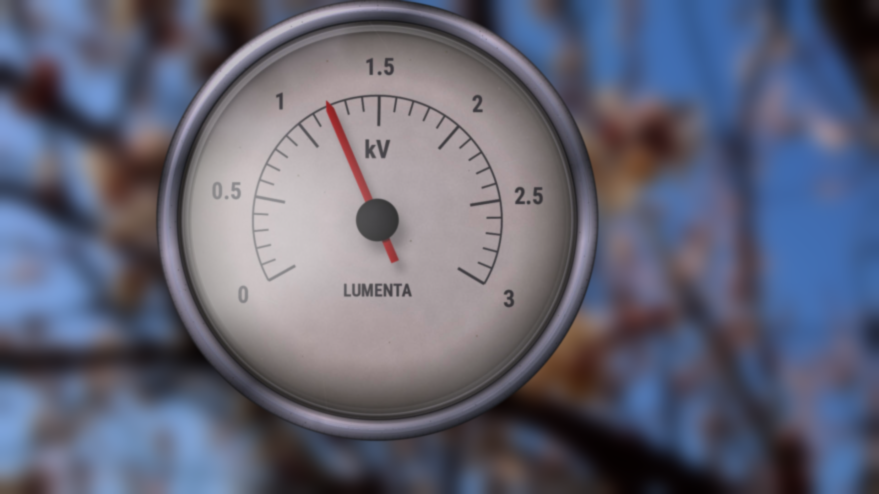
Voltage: 1.2 kV
